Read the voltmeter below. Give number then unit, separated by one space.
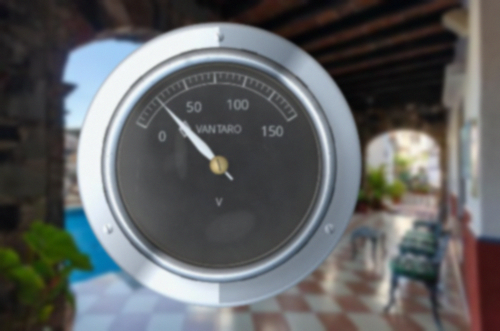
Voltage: 25 V
